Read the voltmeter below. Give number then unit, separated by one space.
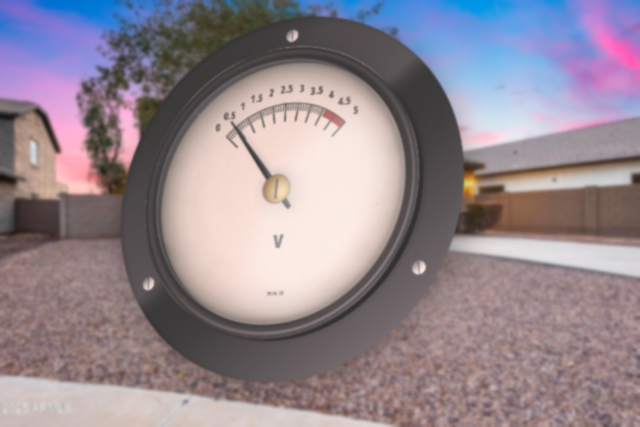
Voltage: 0.5 V
